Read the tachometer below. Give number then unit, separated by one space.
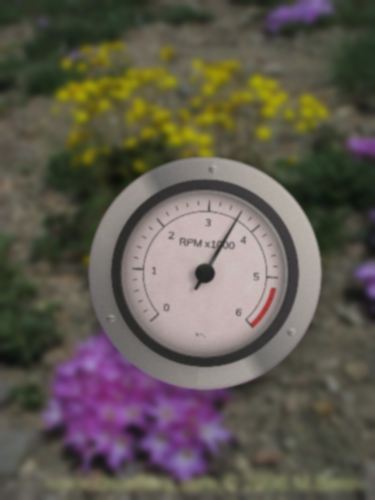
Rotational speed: 3600 rpm
